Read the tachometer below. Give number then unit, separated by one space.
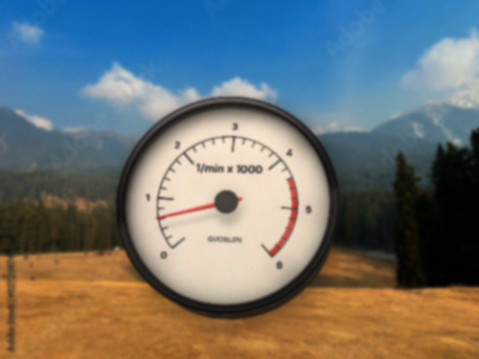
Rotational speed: 600 rpm
